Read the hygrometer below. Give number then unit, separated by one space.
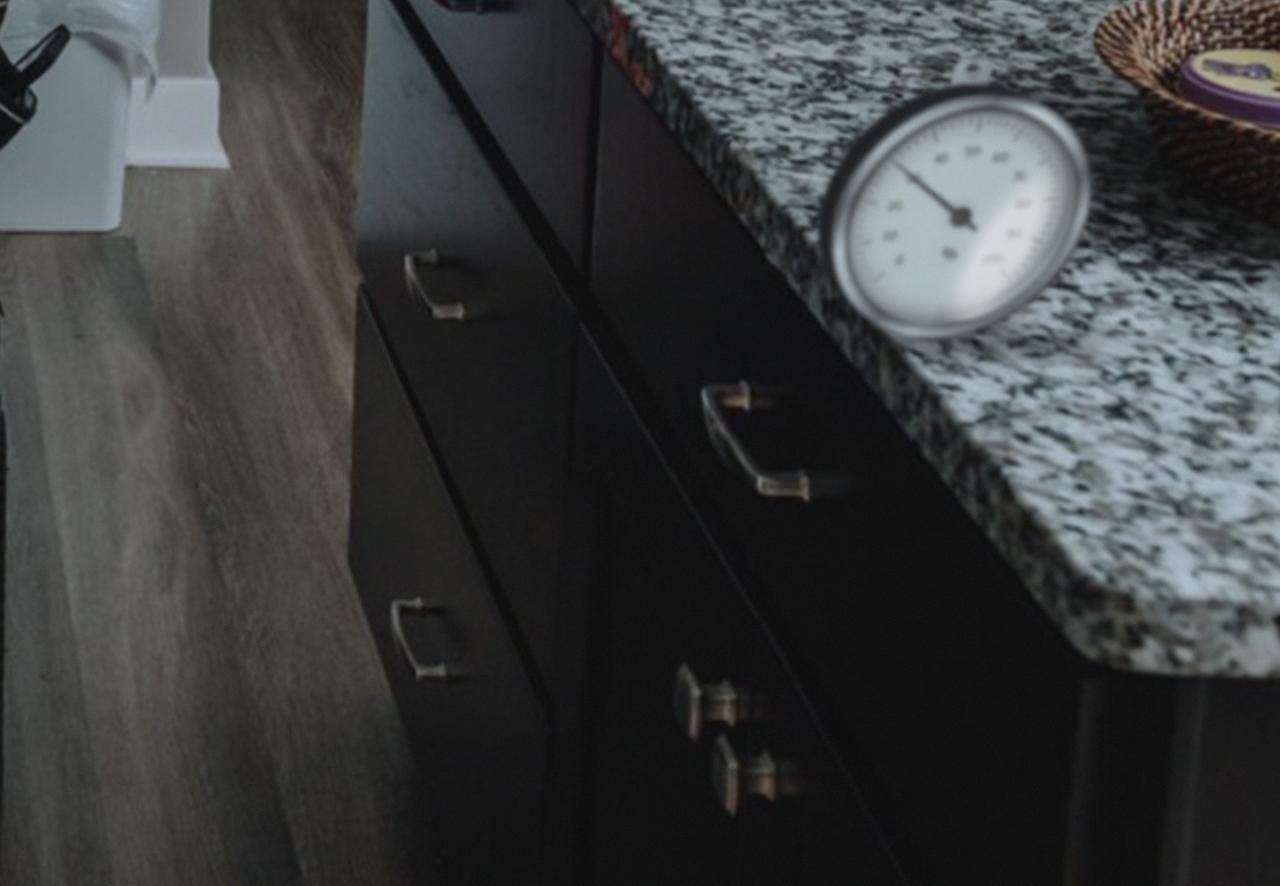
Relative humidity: 30 %
